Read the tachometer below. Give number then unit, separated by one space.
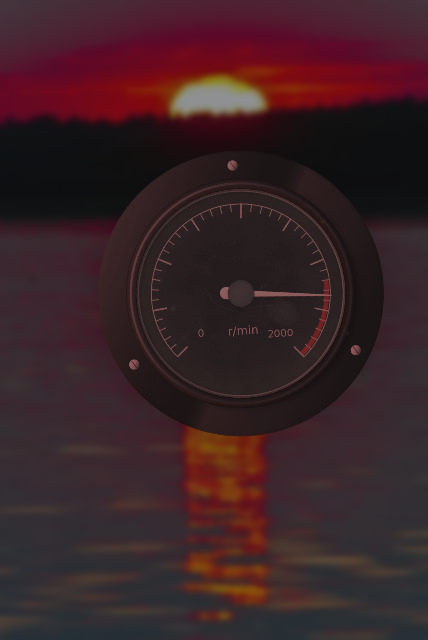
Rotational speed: 1675 rpm
